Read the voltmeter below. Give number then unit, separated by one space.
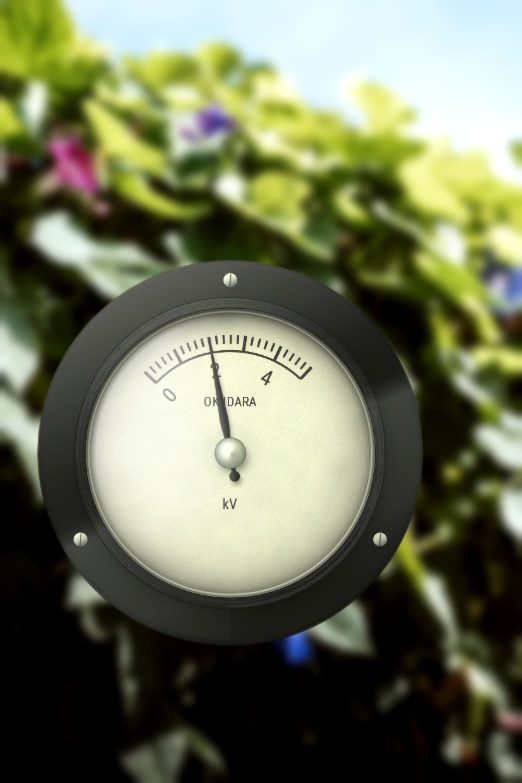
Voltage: 2 kV
